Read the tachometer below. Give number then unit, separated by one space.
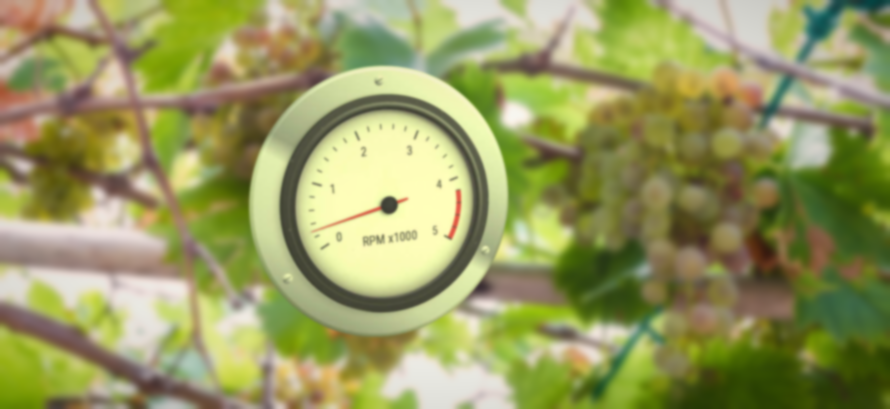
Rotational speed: 300 rpm
